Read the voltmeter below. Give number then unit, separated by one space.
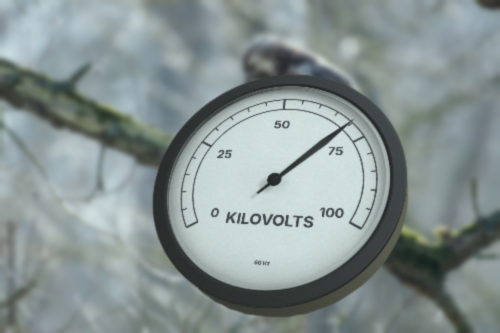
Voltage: 70 kV
